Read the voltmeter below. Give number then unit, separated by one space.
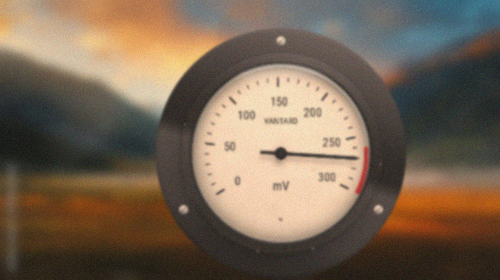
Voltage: 270 mV
